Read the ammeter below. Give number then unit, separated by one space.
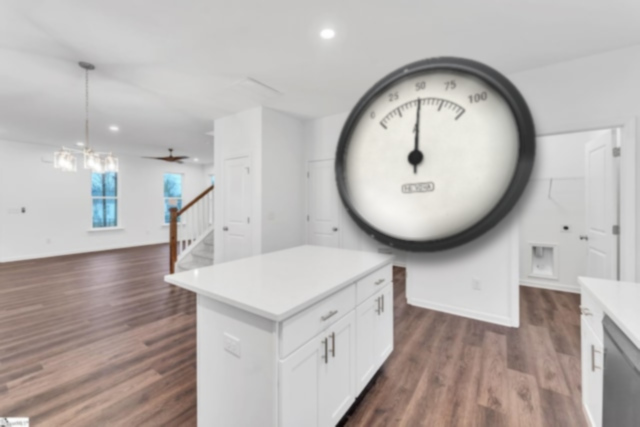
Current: 50 A
